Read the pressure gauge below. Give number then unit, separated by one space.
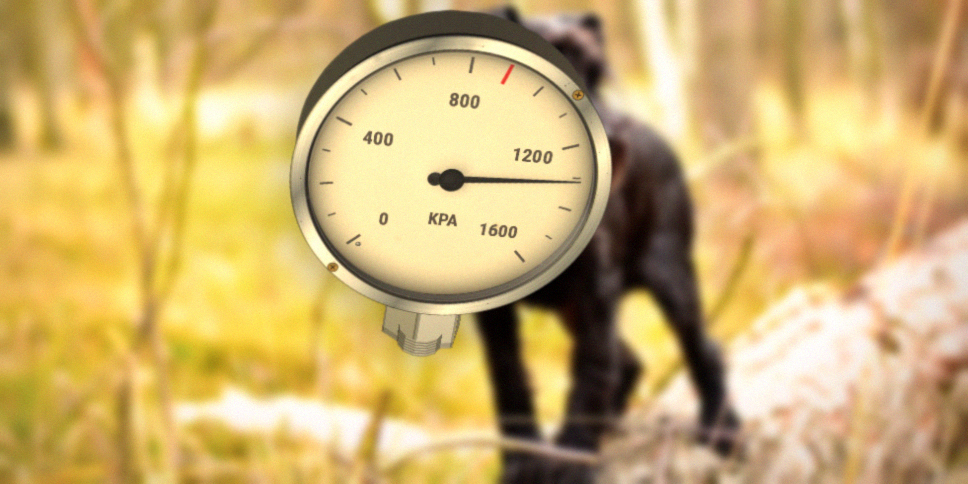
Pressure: 1300 kPa
